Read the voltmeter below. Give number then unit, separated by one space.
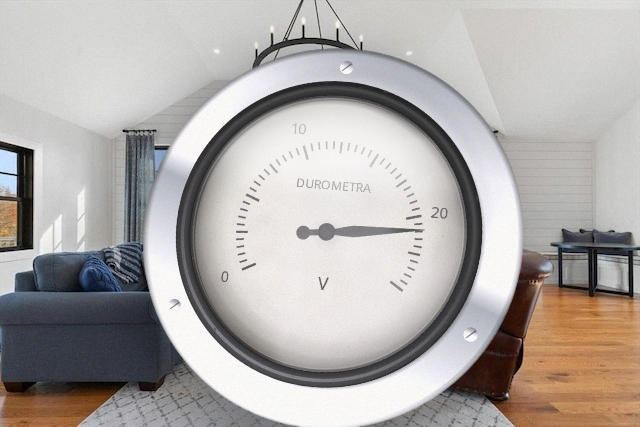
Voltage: 21 V
